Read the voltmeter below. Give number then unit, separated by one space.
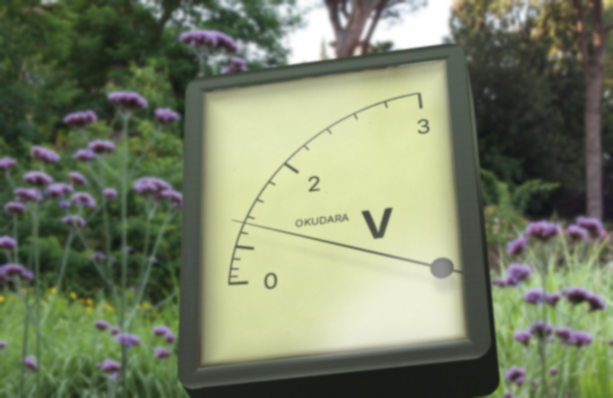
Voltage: 1.3 V
